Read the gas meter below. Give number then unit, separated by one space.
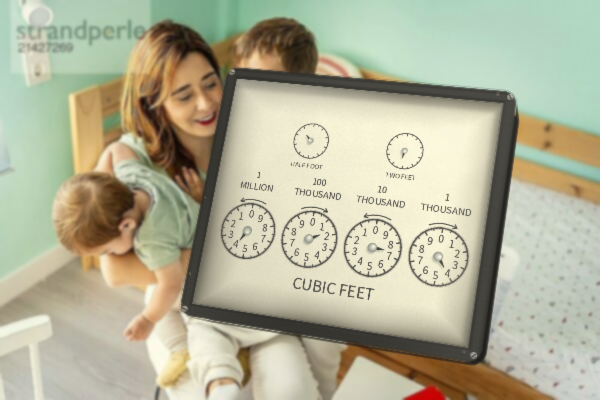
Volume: 417400 ft³
